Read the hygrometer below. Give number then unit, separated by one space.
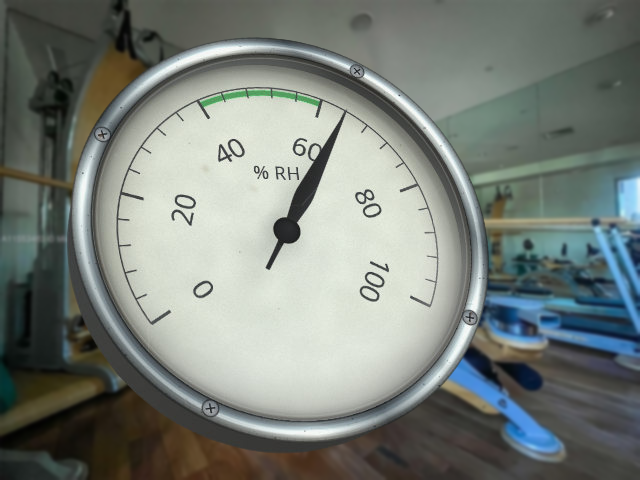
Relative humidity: 64 %
